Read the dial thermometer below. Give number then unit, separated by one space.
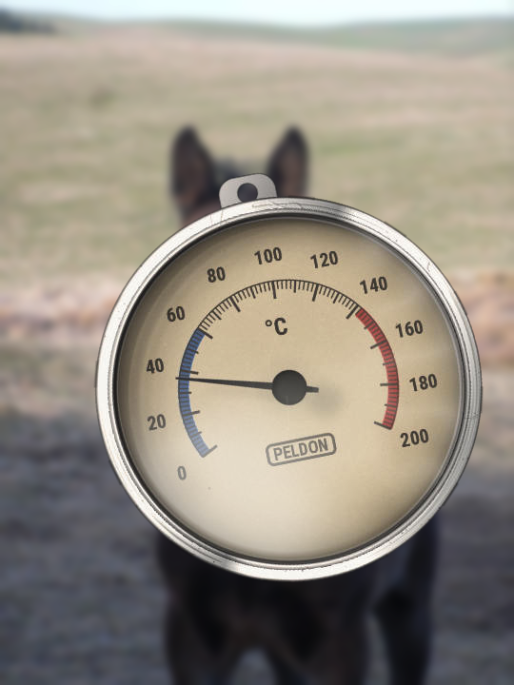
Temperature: 36 °C
